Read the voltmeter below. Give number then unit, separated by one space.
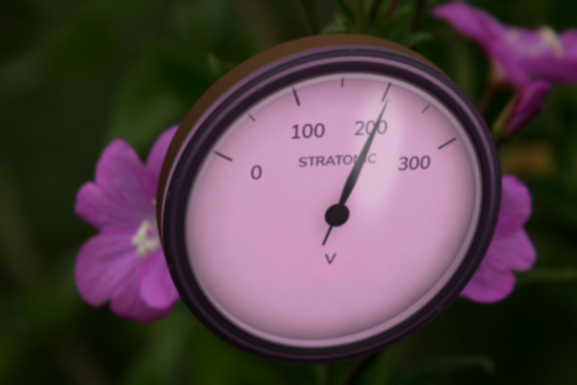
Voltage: 200 V
